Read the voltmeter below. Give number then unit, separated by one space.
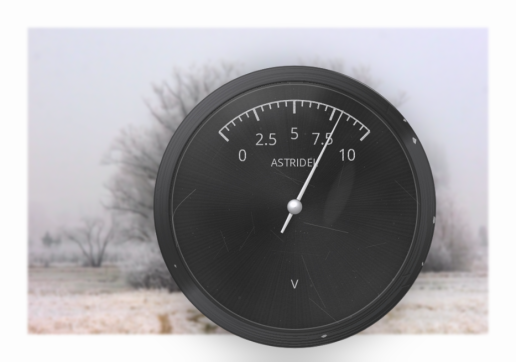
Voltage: 8 V
